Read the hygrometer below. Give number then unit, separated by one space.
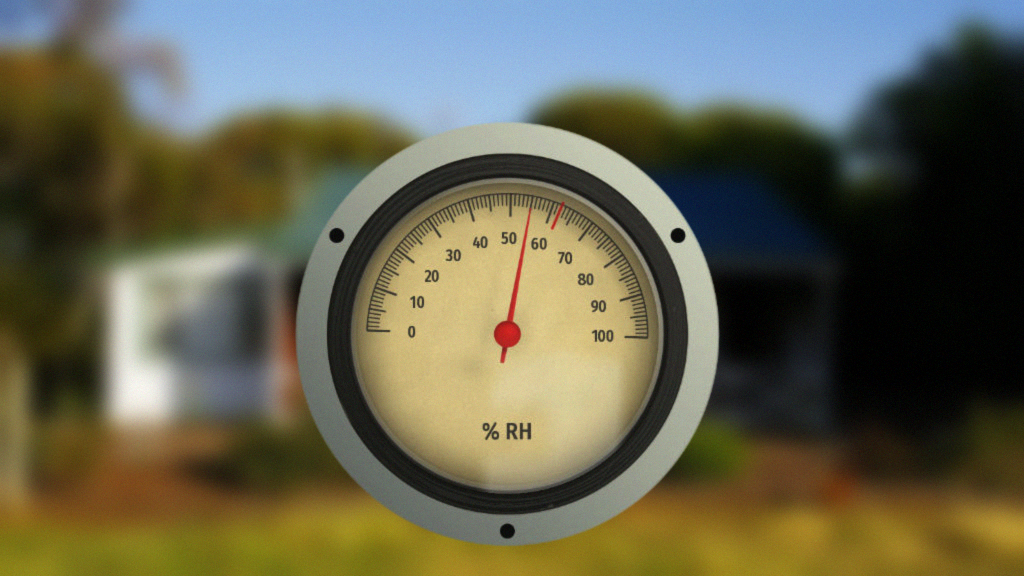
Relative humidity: 55 %
